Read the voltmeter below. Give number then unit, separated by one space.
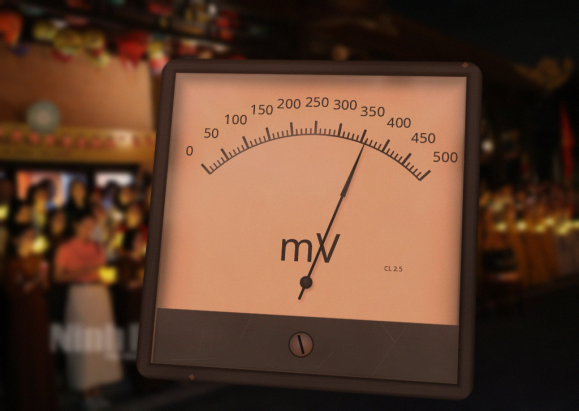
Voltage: 360 mV
